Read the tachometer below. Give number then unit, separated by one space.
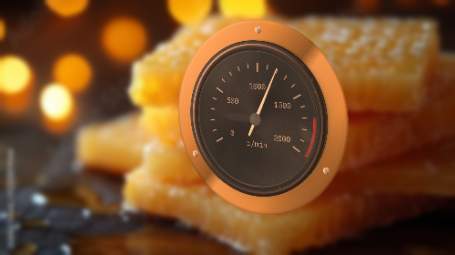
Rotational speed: 1200 rpm
